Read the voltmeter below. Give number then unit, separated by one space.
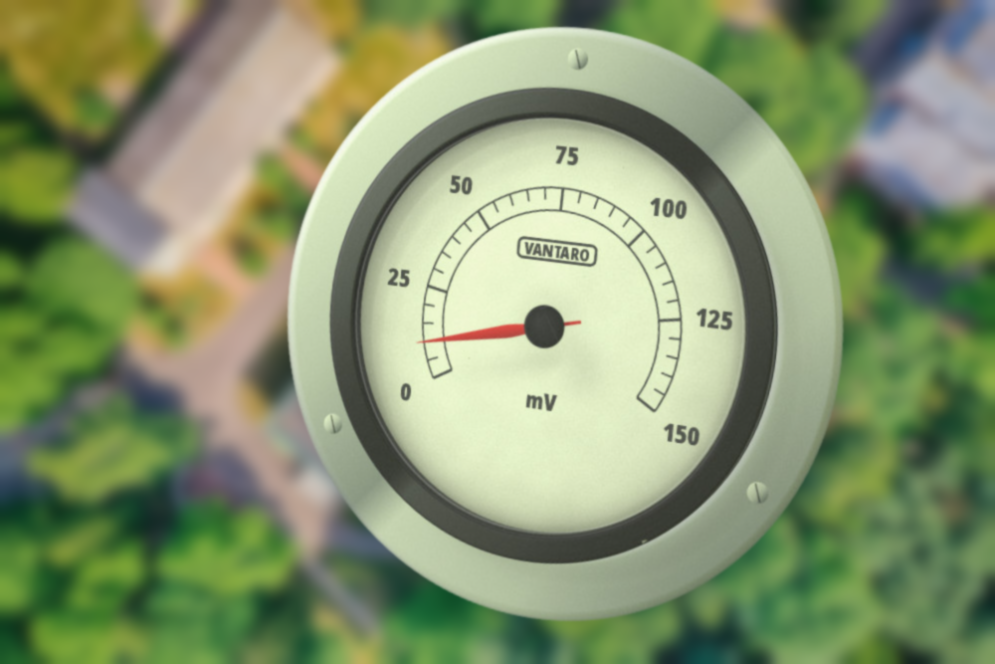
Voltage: 10 mV
